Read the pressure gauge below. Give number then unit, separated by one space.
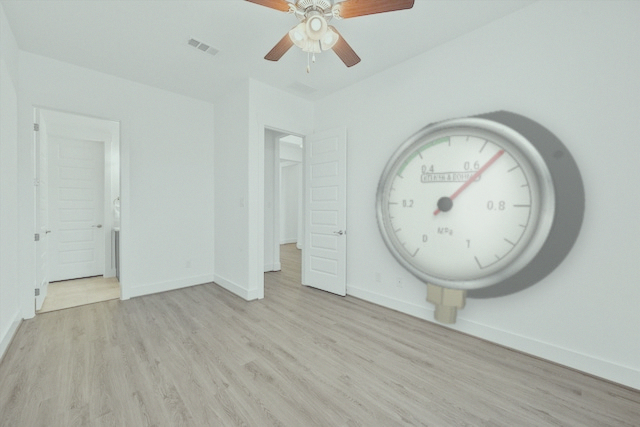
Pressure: 0.65 MPa
